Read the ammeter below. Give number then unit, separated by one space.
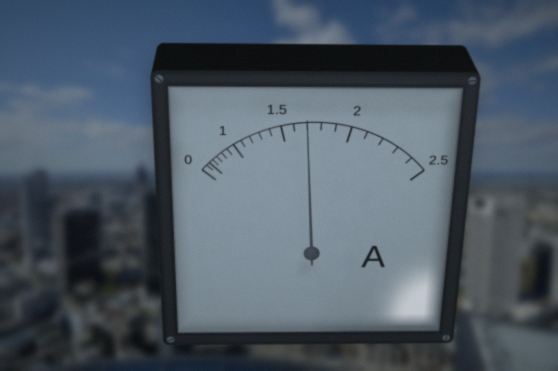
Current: 1.7 A
